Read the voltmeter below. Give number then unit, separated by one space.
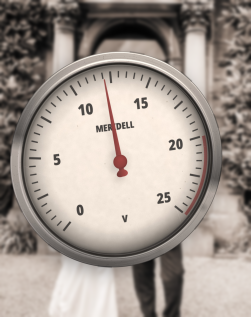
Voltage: 12 V
